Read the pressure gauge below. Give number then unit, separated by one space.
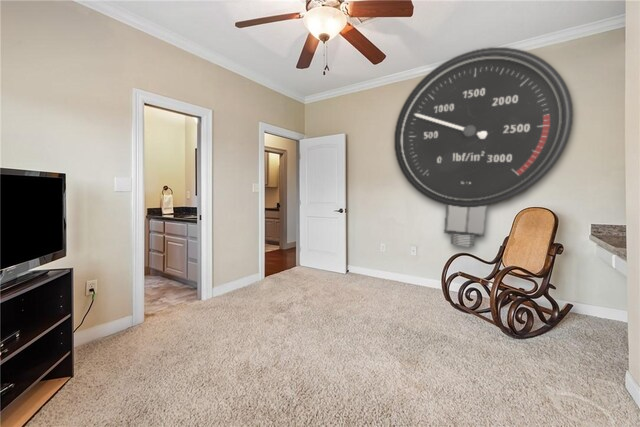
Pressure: 750 psi
